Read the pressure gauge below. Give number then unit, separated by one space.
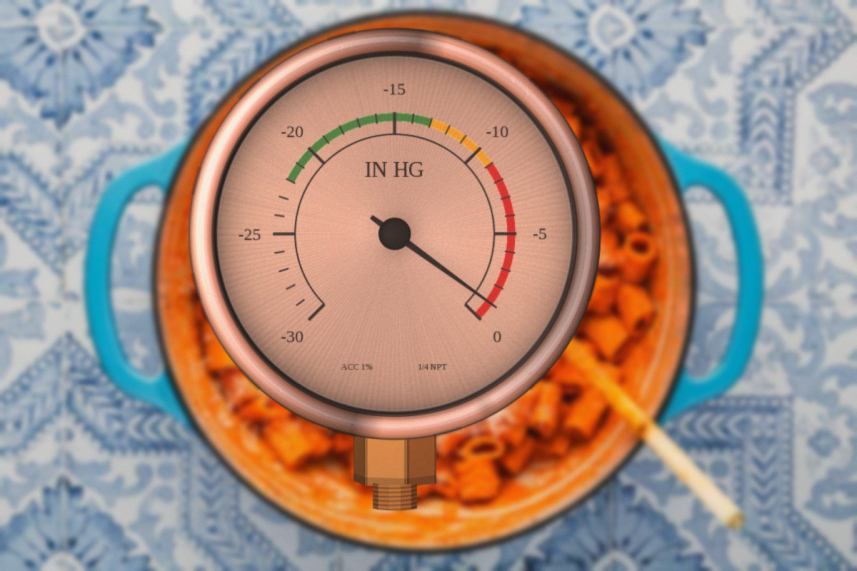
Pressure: -1 inHg
